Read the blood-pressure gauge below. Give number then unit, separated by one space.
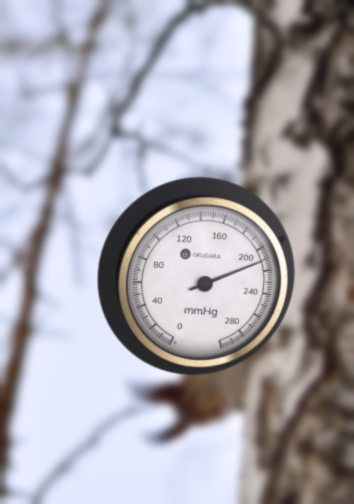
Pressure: 210 mmHg
